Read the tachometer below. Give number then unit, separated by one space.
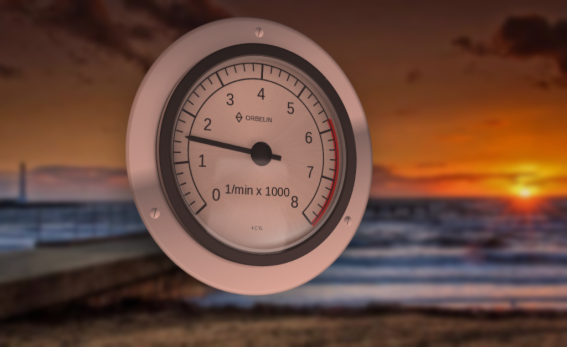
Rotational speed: 1500 rpm
